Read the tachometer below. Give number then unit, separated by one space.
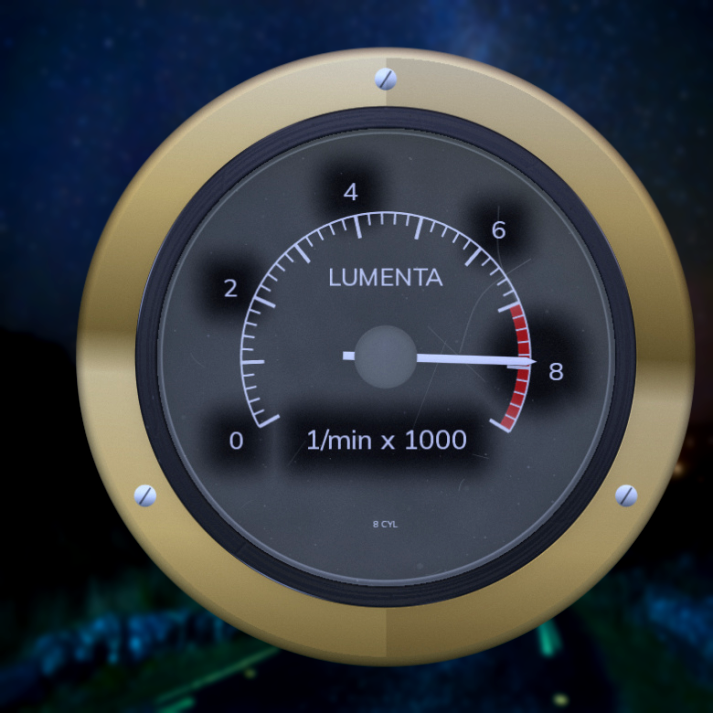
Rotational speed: 7900 rpm
